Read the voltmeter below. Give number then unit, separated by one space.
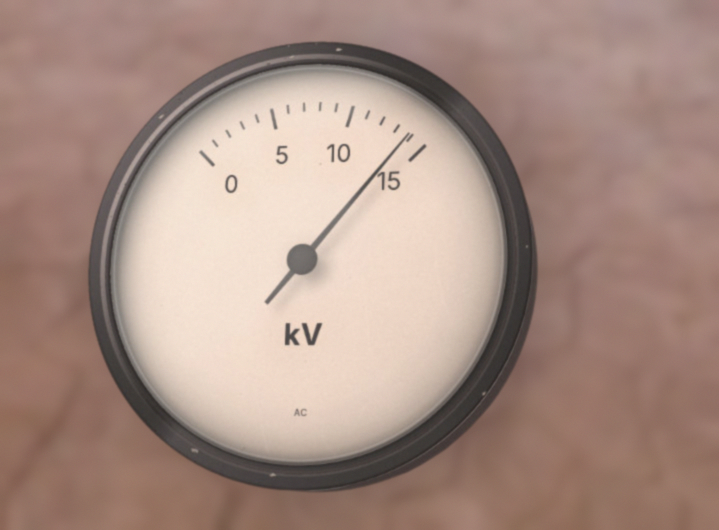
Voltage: 14 kV
